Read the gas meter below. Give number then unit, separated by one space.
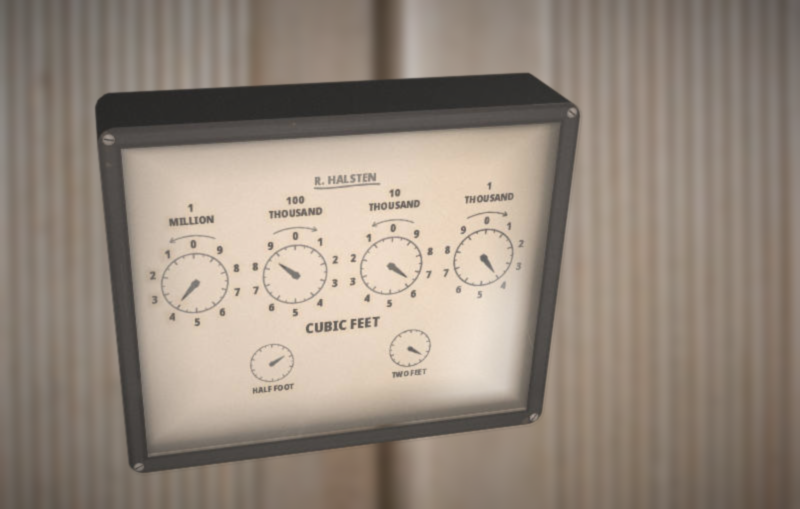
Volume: 386400 ft³
